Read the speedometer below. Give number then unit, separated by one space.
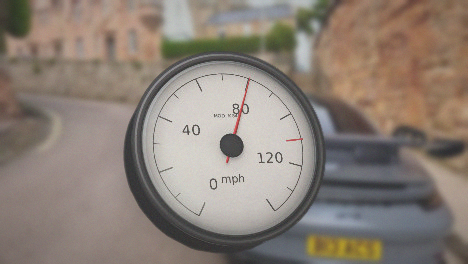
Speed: 80 mph
